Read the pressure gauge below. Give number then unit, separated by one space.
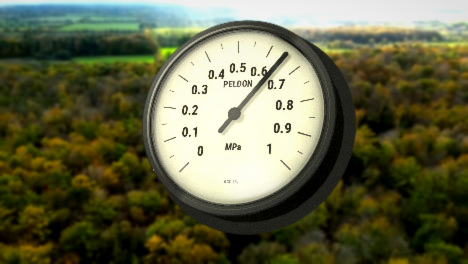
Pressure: 0.65 MPa
